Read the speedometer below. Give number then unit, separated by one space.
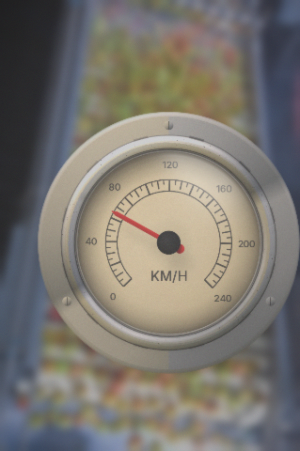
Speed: 65 km/h
